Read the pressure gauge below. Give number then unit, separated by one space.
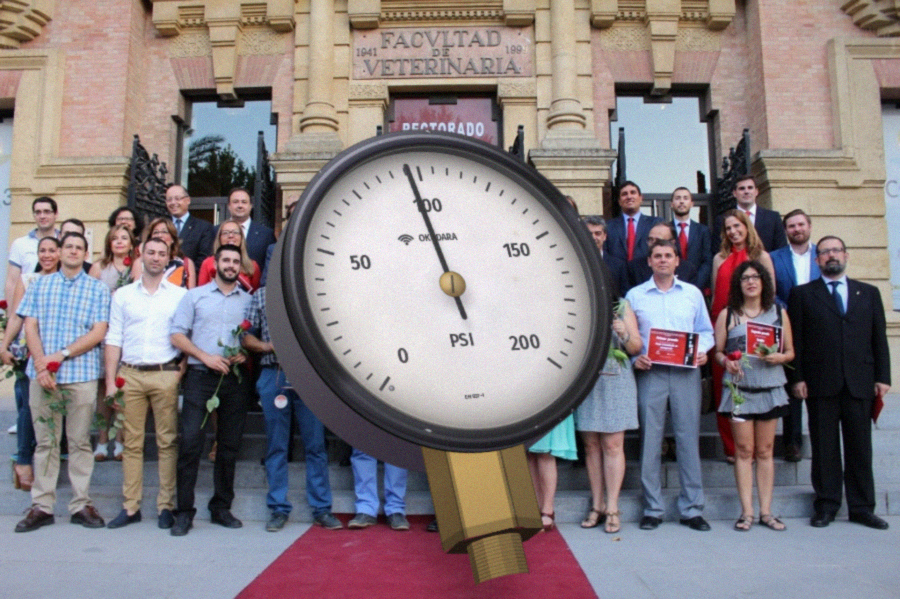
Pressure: 95 psi
